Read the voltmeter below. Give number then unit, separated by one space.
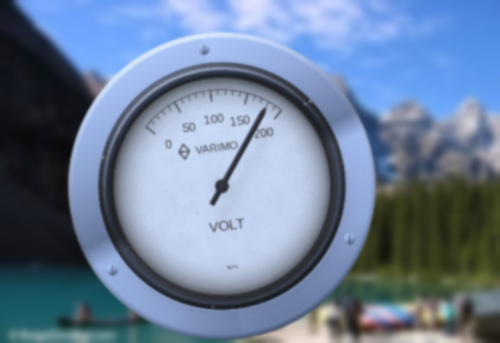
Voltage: 180 V
